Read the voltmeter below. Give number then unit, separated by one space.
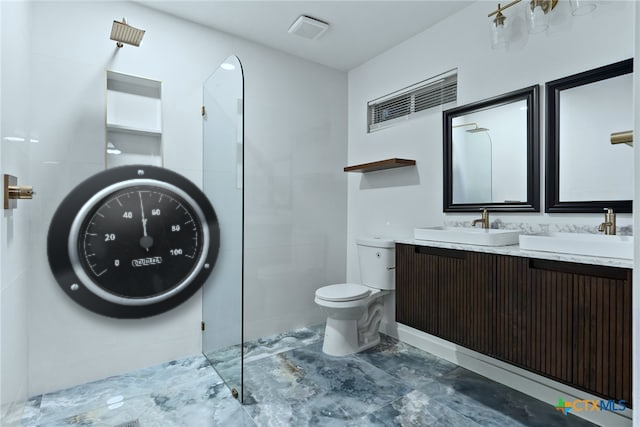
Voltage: 50 V
